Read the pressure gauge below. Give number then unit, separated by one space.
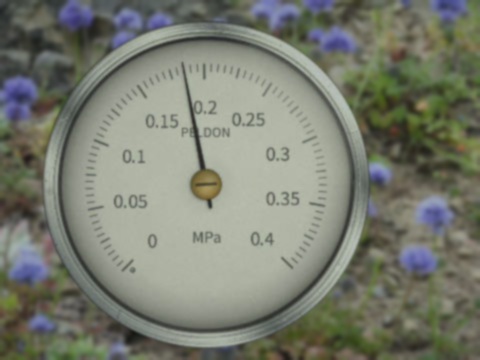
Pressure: 0.185 MPa
